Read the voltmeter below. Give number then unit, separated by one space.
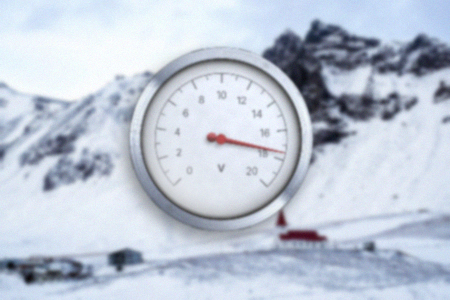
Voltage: 17.5 V
